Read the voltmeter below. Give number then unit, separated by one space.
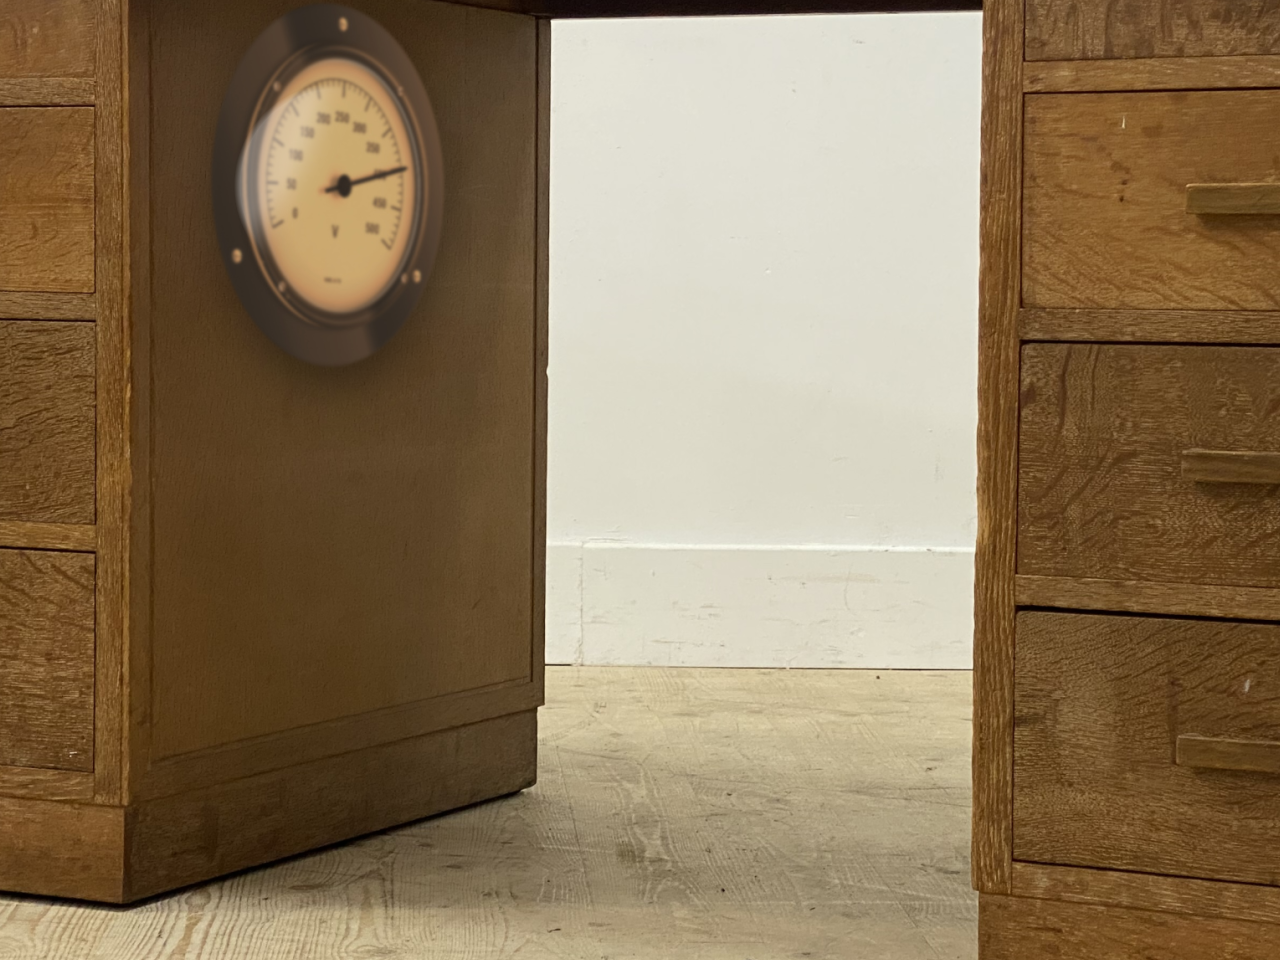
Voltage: 400 V
